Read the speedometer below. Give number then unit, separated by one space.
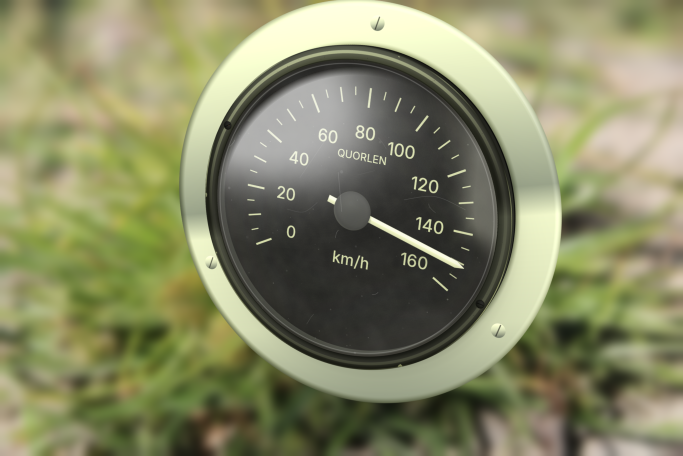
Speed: 150 km/h
